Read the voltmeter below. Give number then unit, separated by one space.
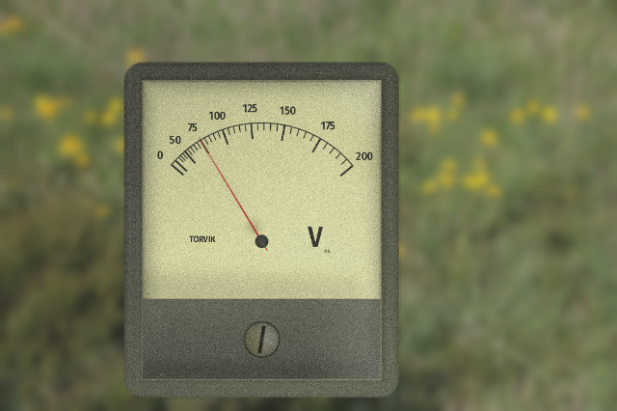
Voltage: 75 V
